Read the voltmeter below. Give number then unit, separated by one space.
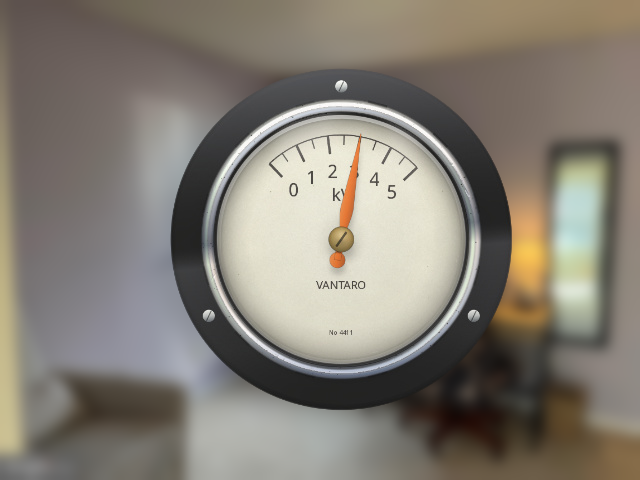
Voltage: 3 kV
